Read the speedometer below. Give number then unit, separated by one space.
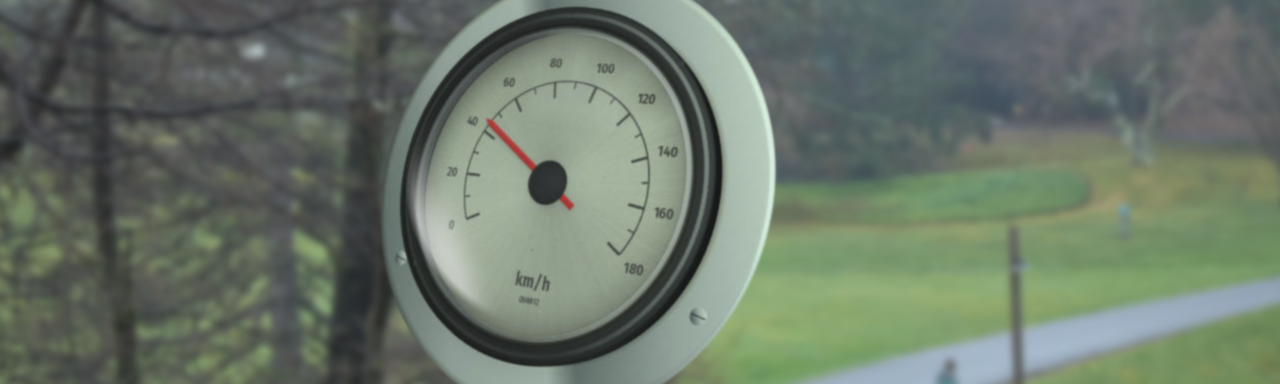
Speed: 45 km/h
